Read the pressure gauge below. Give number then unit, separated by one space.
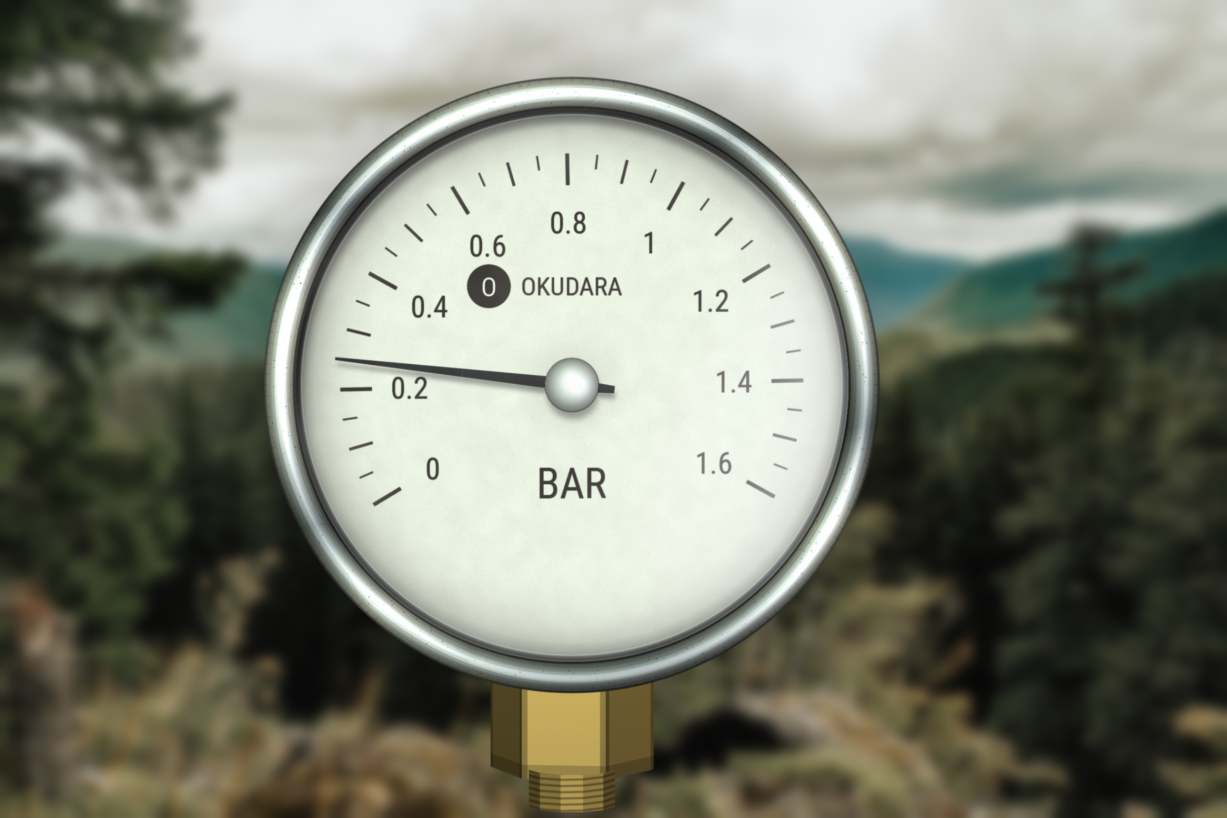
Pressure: 0.25 bar
